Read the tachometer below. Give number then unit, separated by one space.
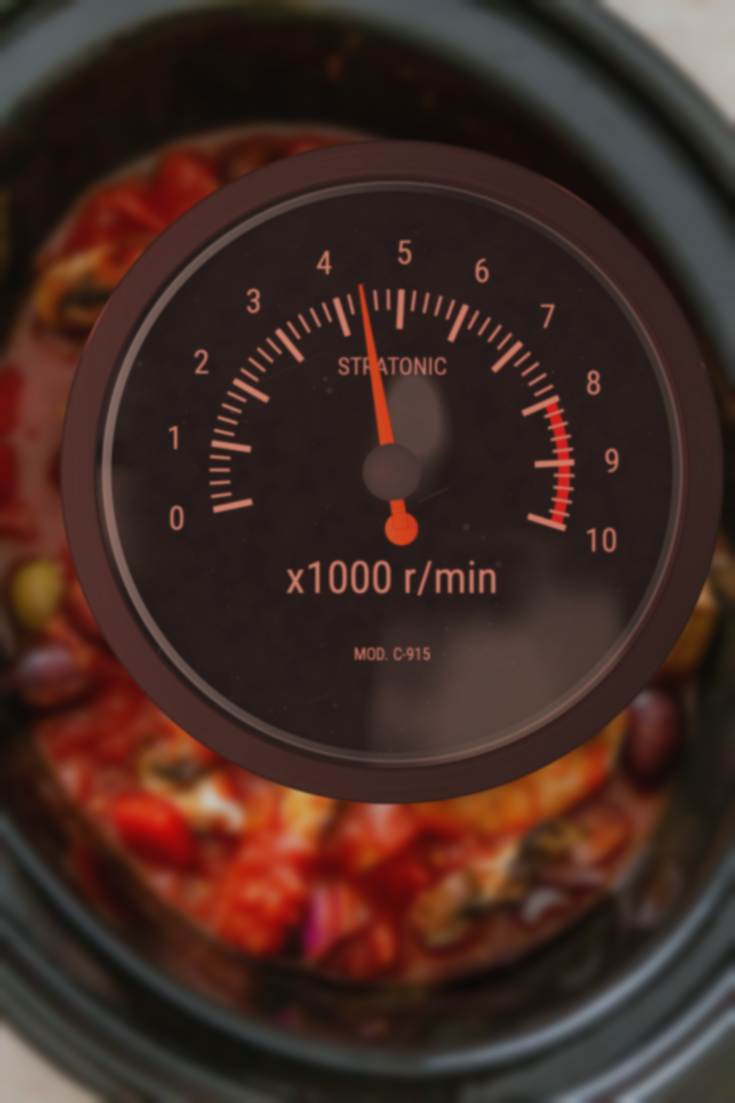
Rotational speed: 4400 rpm
